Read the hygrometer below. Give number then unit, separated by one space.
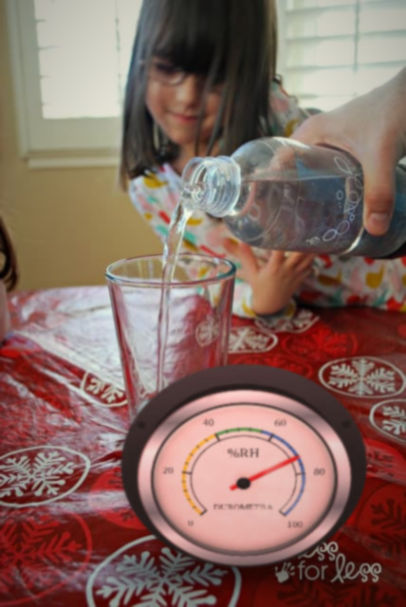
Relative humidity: 72 %
